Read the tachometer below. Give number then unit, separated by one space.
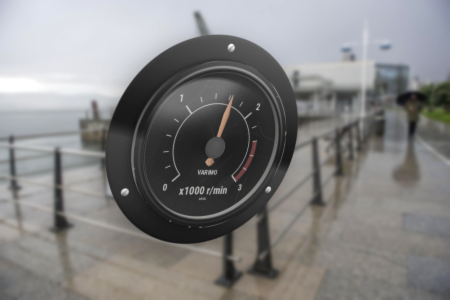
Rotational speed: 1600 rpm
